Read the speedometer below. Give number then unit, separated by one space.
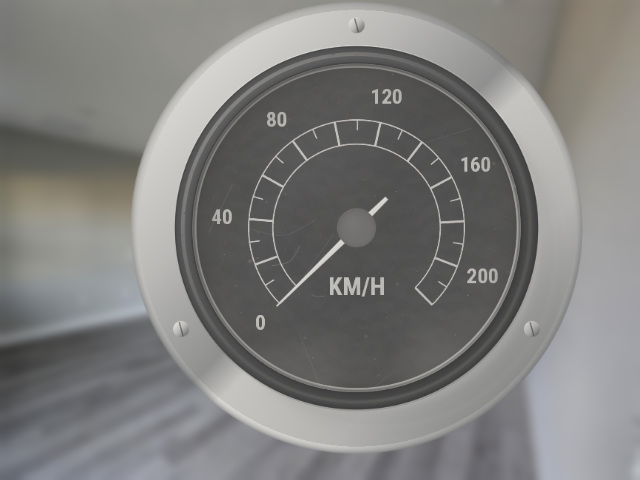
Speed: 0 km/h
